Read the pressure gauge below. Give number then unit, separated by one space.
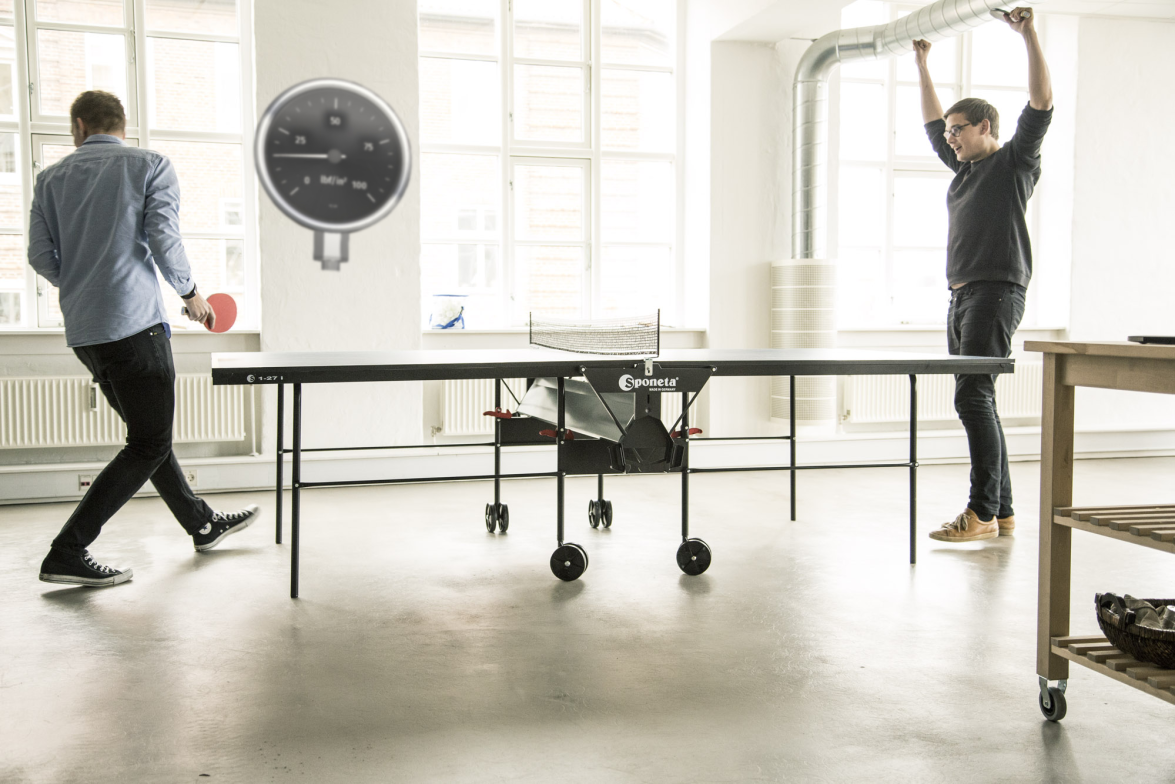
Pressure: 15 psi
